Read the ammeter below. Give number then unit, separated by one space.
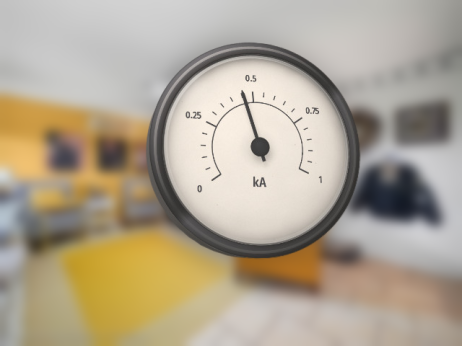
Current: 0.45 kA
